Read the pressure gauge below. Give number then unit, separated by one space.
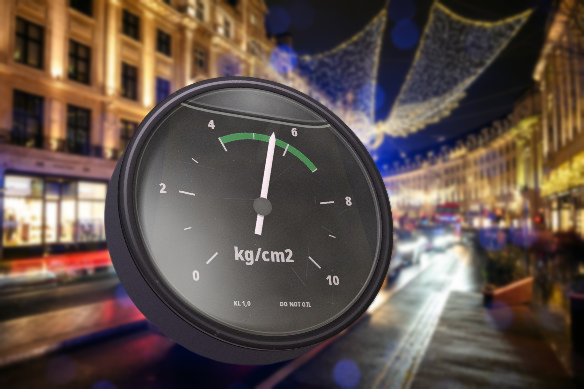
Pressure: 5.5 kg/cm²
